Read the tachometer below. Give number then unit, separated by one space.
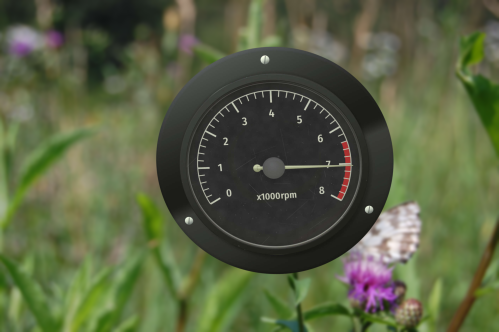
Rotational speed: 7000 rpm
